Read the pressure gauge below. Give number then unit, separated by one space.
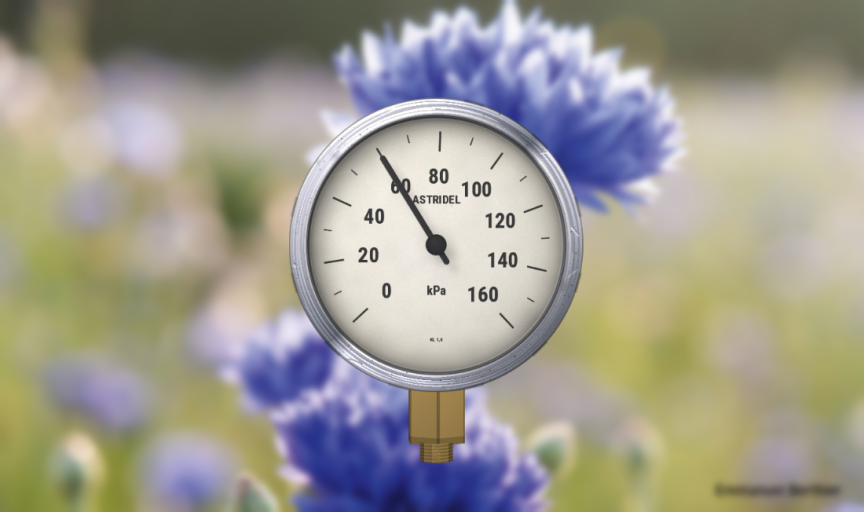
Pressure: 60 kPa
